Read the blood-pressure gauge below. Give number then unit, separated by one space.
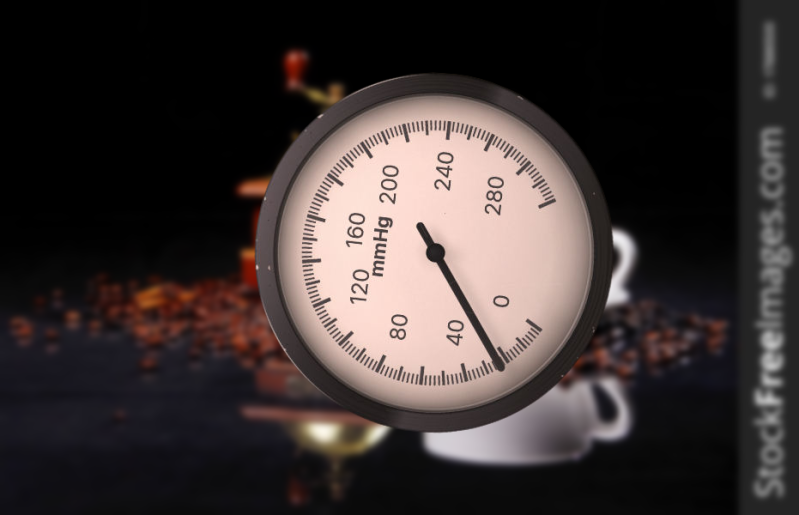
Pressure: 24 mmHg
